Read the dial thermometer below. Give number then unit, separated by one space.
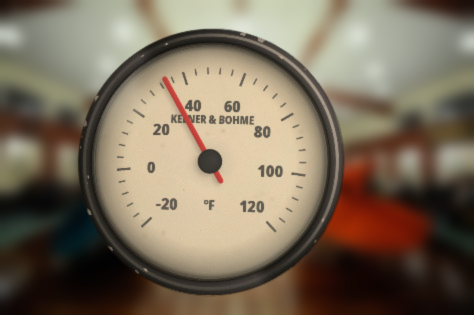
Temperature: 34 °F
